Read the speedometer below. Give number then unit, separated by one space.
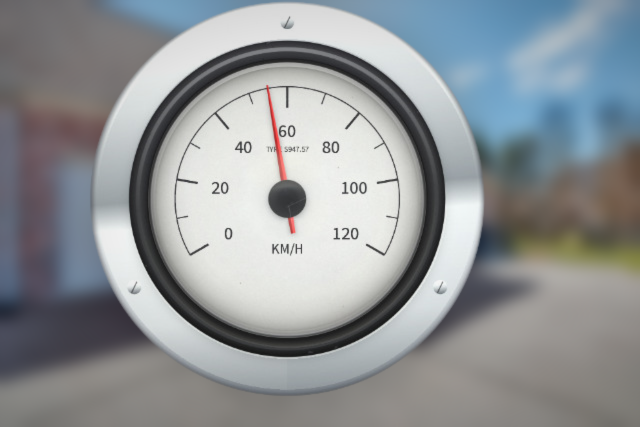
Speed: 55 km/h
